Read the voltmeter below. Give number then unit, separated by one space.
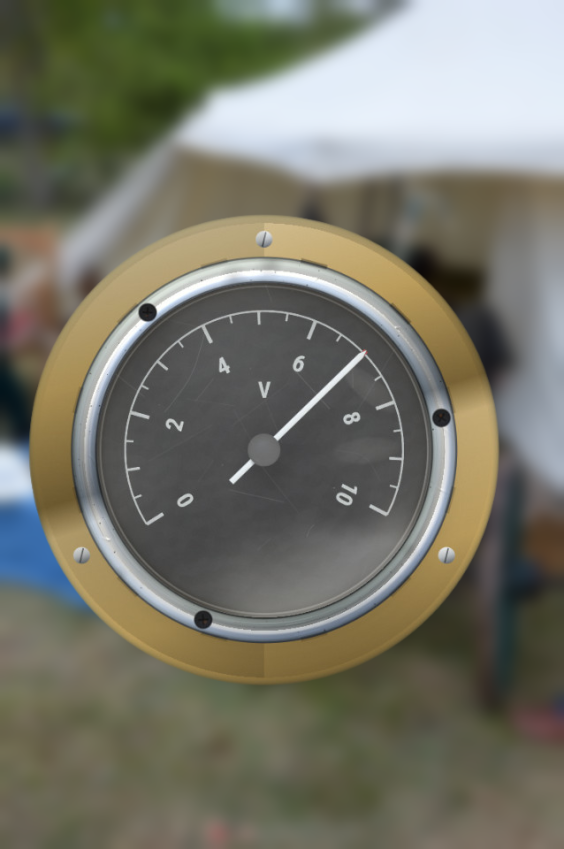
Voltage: 7 V
